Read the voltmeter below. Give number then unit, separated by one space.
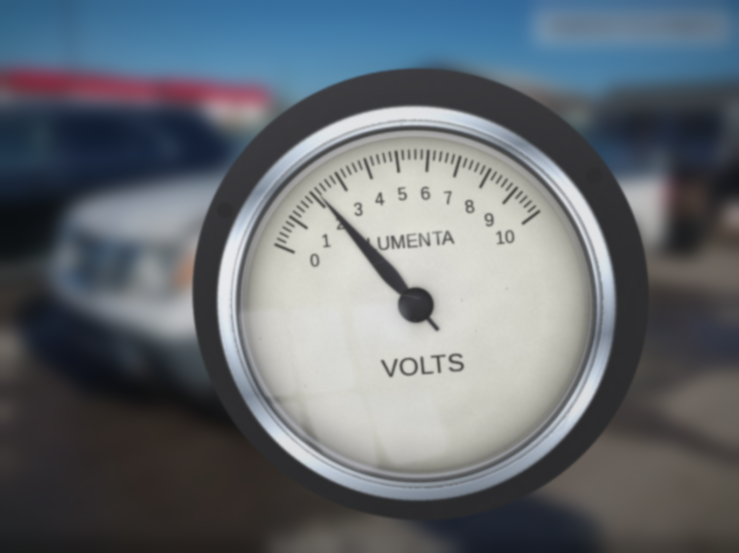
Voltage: 2.2 V
